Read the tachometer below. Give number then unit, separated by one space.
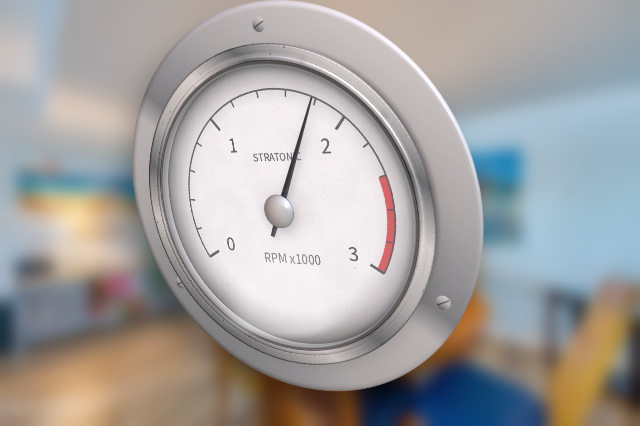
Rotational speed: 1800 rpm
